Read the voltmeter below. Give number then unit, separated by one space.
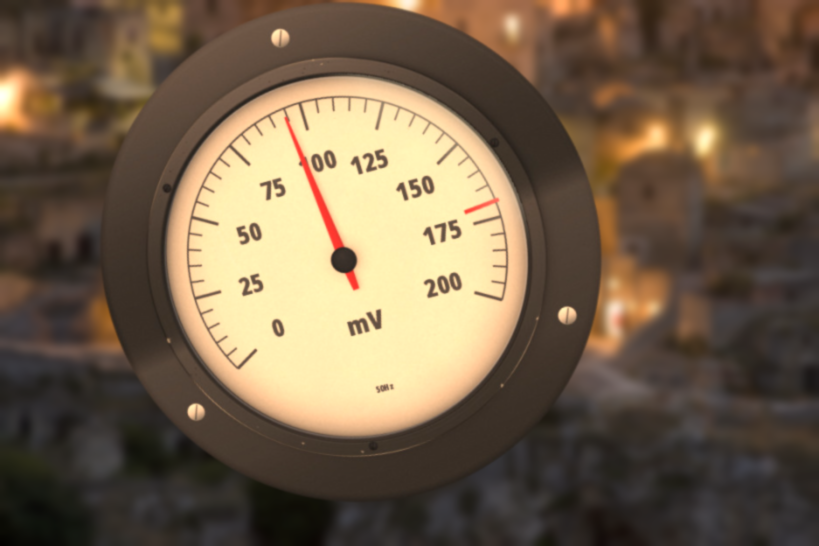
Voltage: 95 mV
